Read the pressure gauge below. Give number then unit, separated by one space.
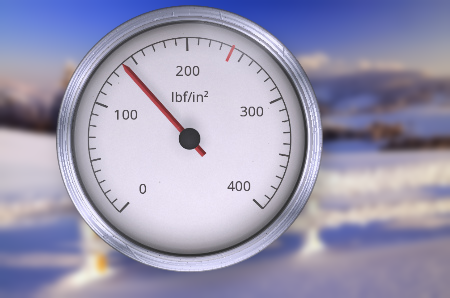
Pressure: 140 psi
